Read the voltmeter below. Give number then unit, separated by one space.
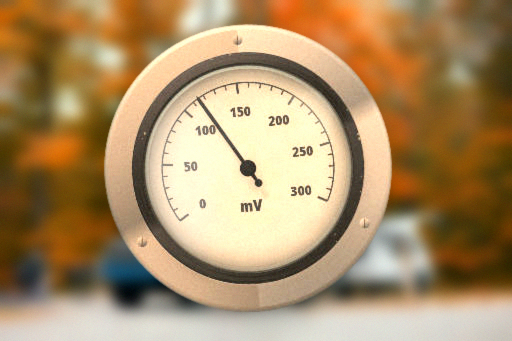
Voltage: 115 mV
